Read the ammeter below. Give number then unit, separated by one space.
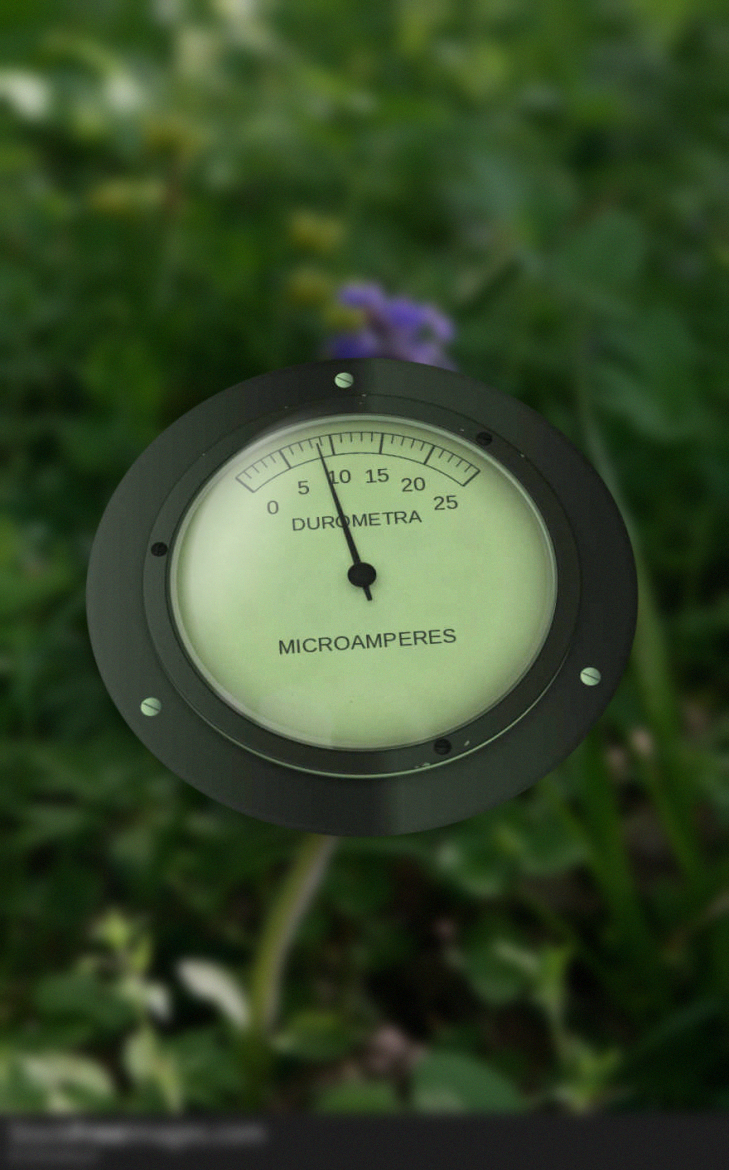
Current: 8.5 µA
